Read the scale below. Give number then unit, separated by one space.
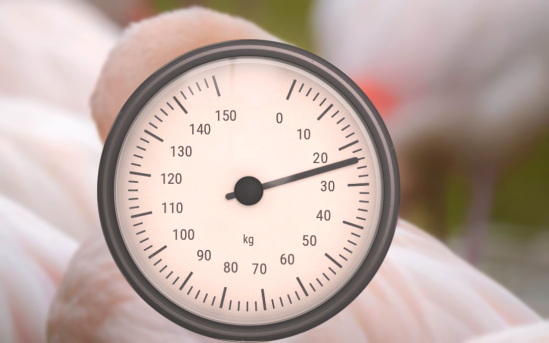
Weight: 24 kg
